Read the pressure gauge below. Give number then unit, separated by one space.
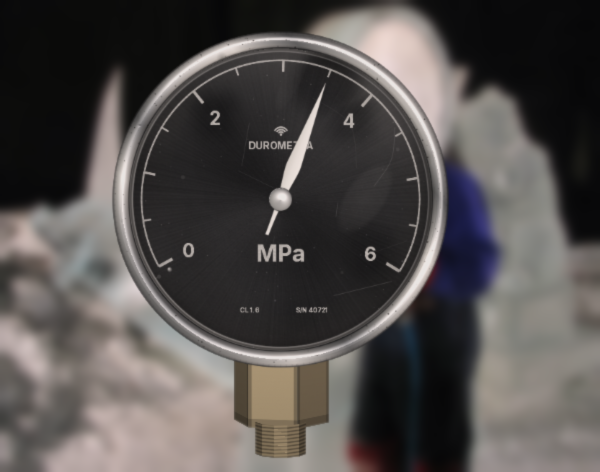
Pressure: 3.5 MPa
